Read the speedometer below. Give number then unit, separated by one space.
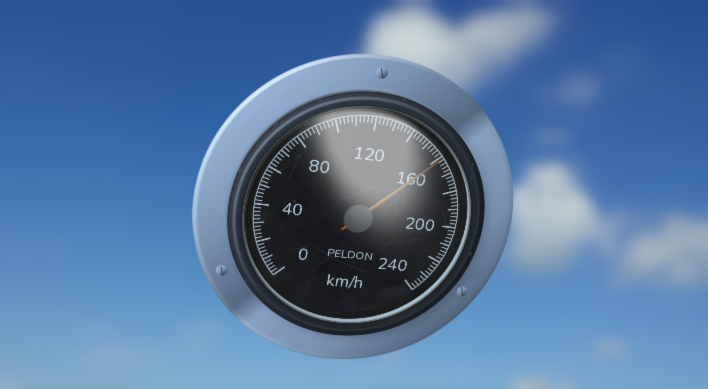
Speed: 160 km/h
